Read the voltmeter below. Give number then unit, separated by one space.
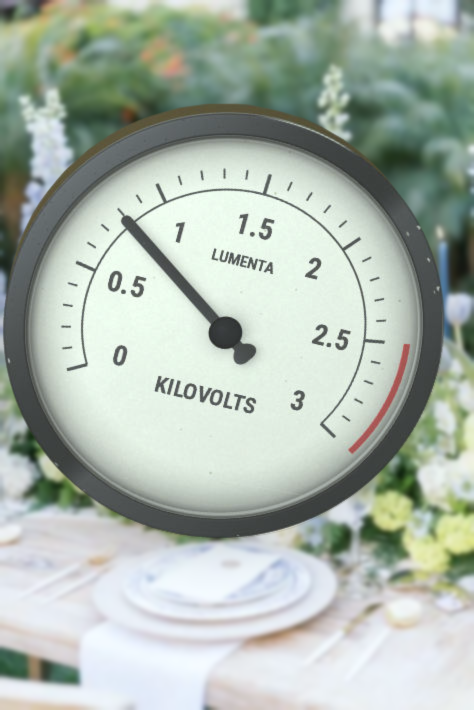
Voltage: 0.8 kV
